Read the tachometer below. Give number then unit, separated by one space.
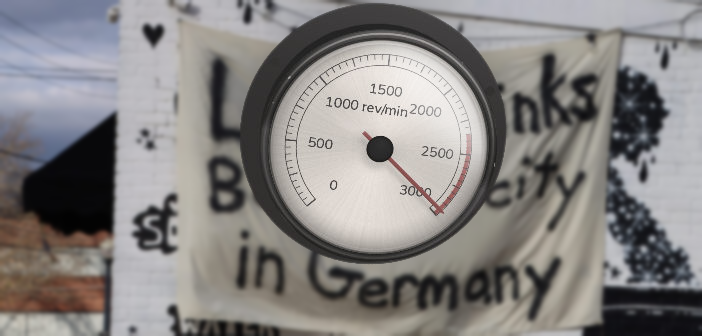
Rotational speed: 2950 rpm
